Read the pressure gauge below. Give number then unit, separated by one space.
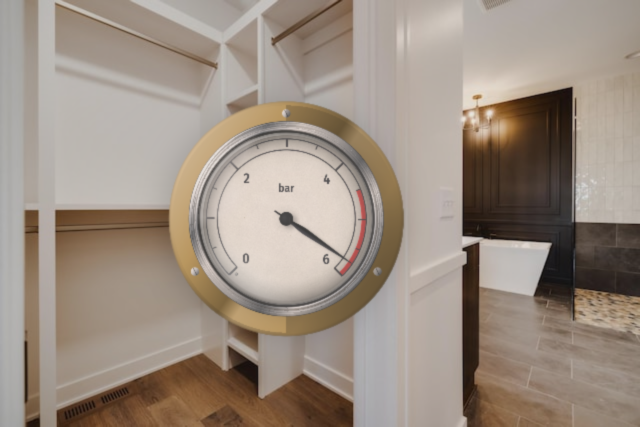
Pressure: 5.75 bar
